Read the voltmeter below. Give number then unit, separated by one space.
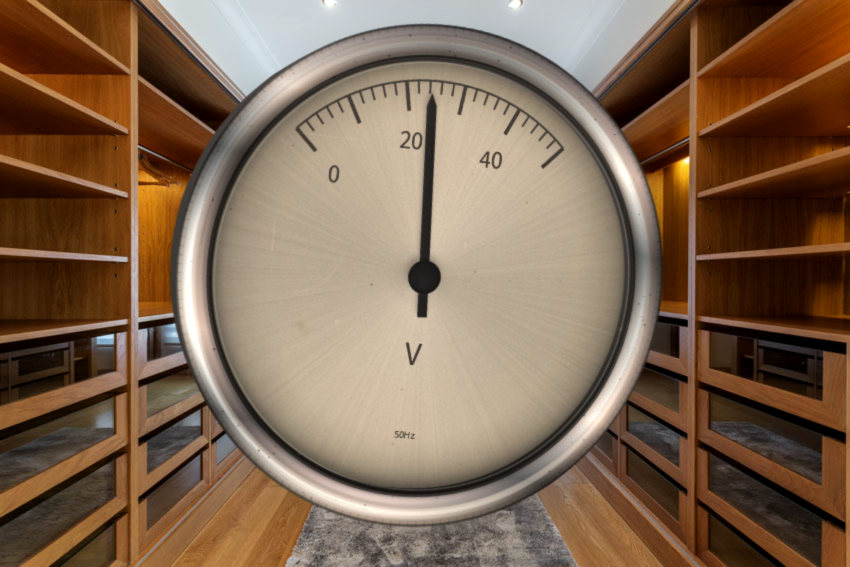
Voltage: 24 V
